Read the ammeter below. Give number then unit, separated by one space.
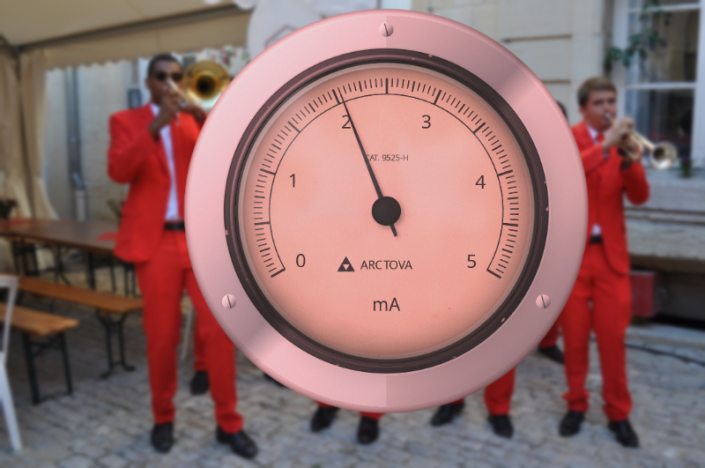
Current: 2.05 mA
